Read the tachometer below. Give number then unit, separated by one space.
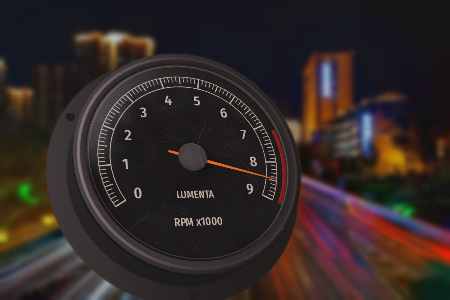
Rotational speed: 8500 rpm
